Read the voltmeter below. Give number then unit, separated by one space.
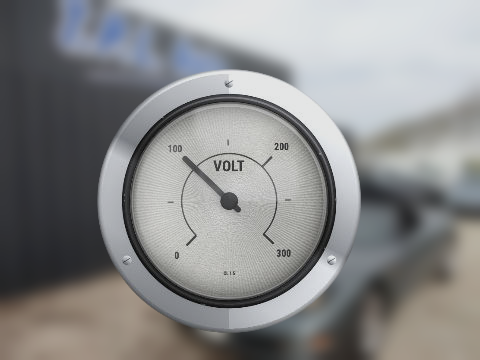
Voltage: 100 V
